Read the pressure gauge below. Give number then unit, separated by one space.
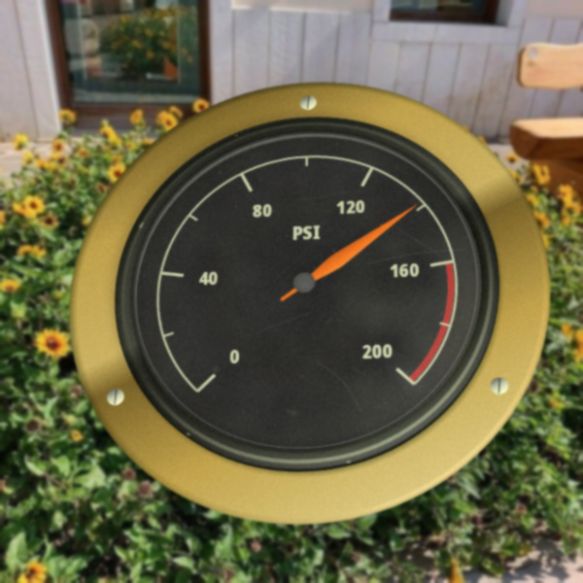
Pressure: 140 psi
